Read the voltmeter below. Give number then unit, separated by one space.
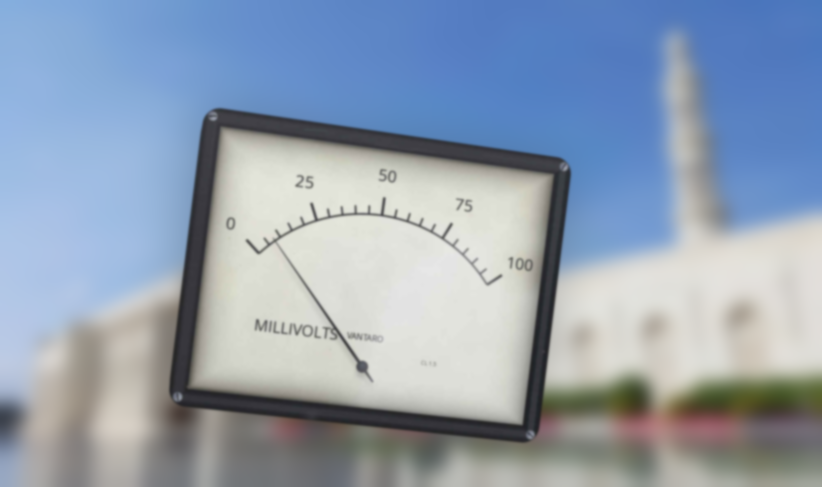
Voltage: 7.5 mV
